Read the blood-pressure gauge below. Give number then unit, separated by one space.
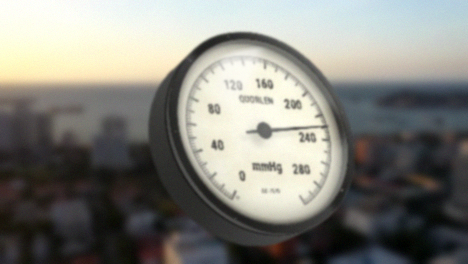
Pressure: 230 mmHg
